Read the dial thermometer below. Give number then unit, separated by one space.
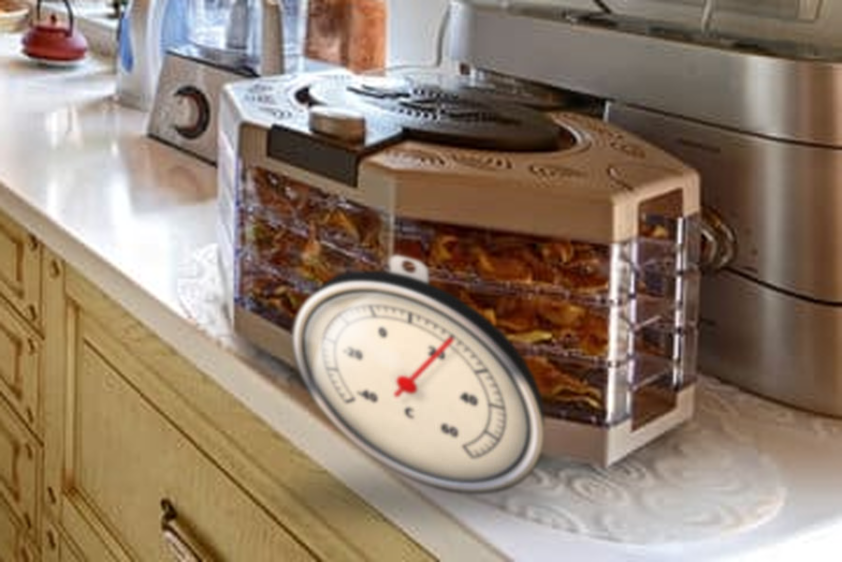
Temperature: 20 °C
